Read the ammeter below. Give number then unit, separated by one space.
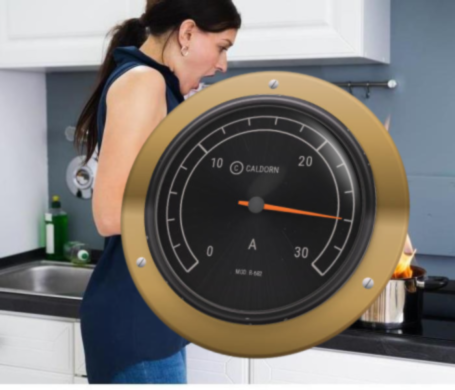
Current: 26 A
